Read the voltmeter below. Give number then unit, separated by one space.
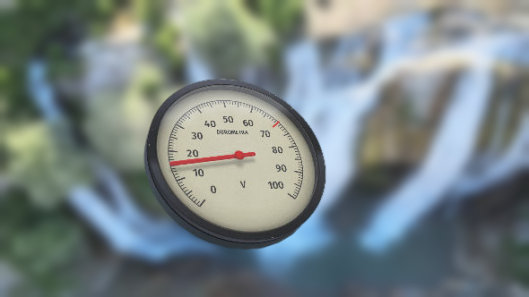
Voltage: 15 V
